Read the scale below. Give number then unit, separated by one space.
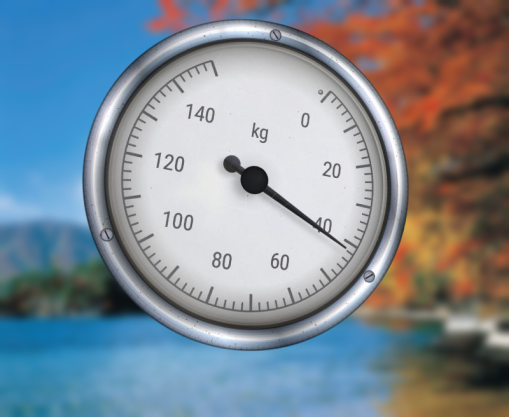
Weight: 42 kg
